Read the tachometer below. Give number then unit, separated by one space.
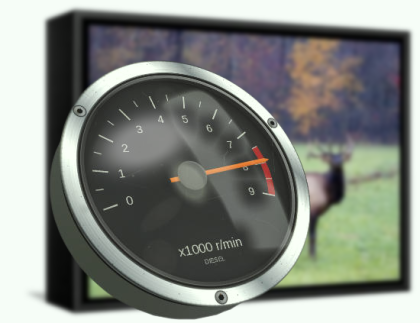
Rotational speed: 8000 rpm
